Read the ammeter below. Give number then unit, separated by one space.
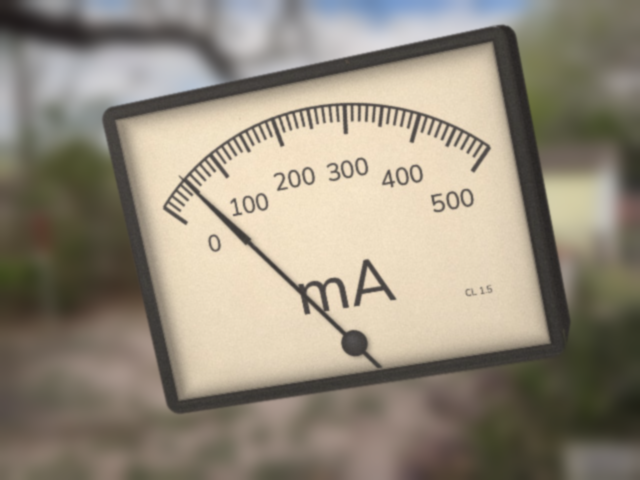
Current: 50 mA
